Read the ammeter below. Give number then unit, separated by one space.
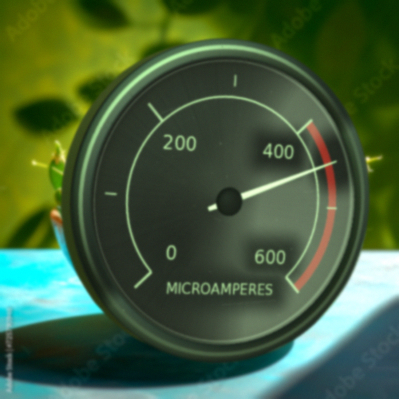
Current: 450 µA
